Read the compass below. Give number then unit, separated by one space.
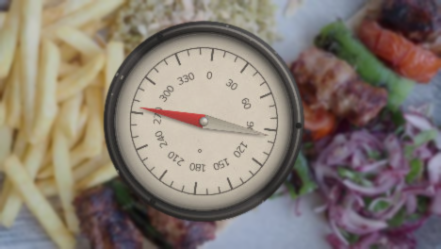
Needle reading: 275 °
